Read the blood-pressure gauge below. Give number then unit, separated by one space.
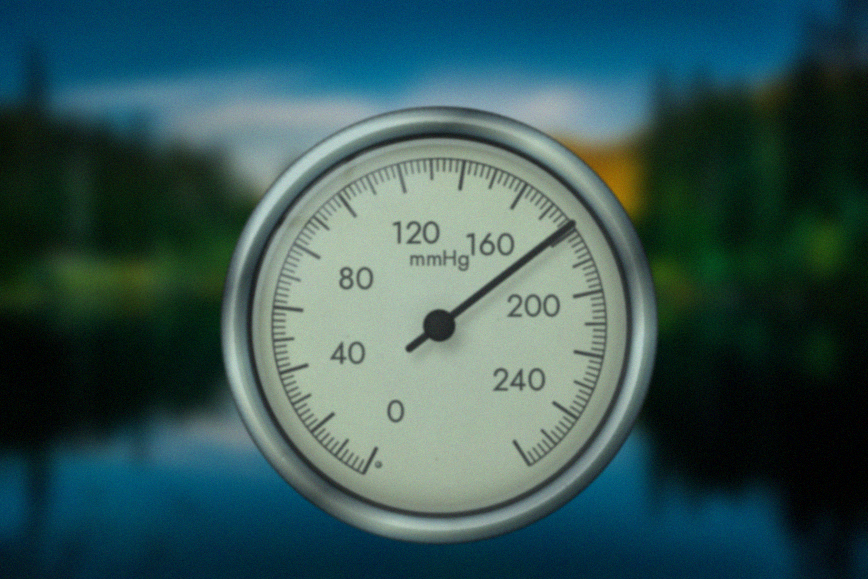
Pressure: 178 mmHg
